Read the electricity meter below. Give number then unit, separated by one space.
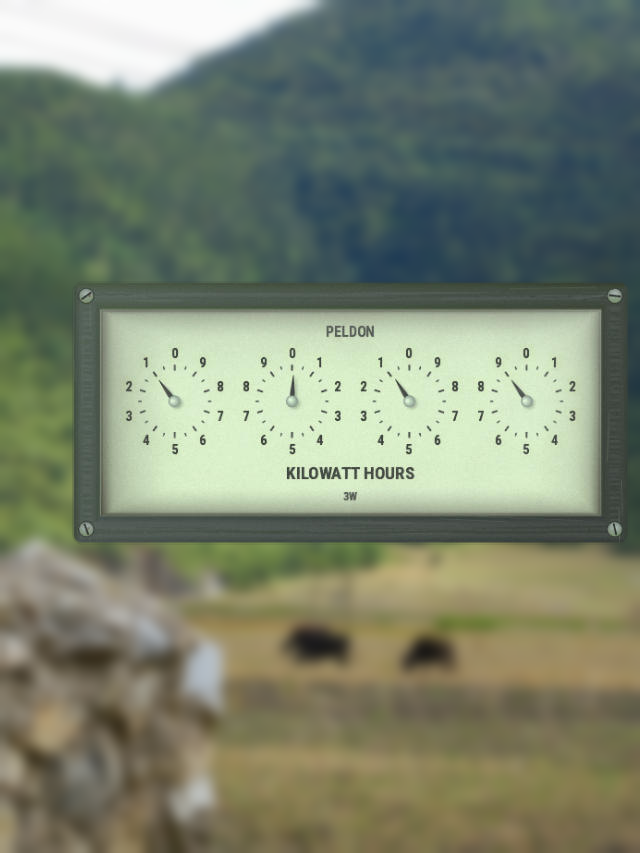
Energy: 1009 kWh
